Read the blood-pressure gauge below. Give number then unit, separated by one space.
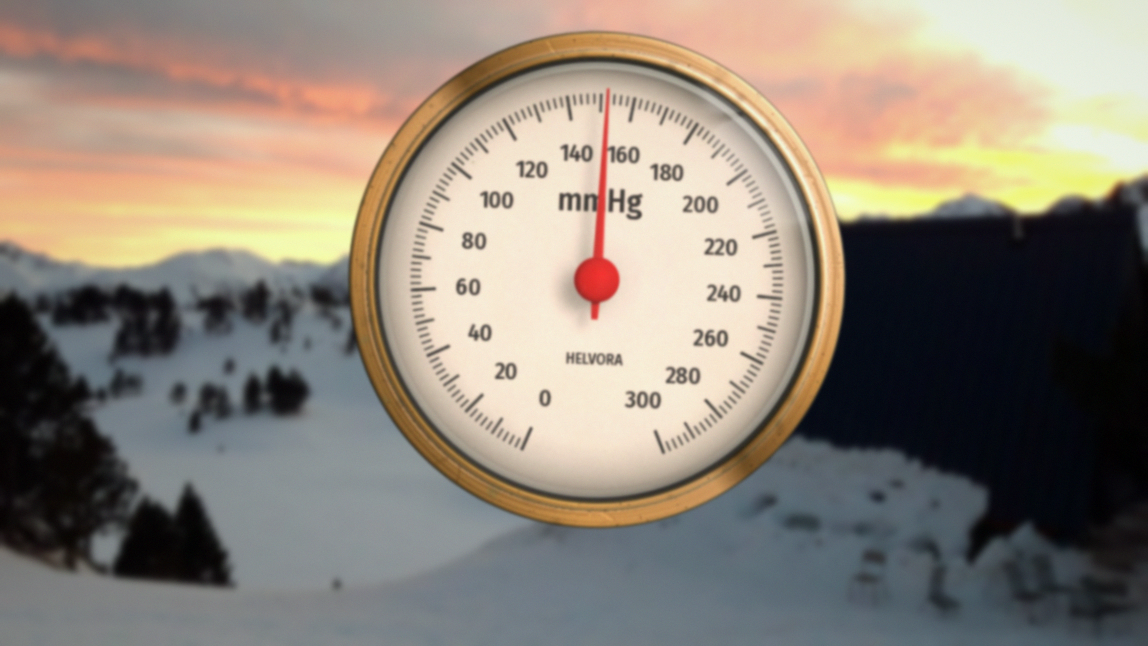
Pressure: 152 mmHg
